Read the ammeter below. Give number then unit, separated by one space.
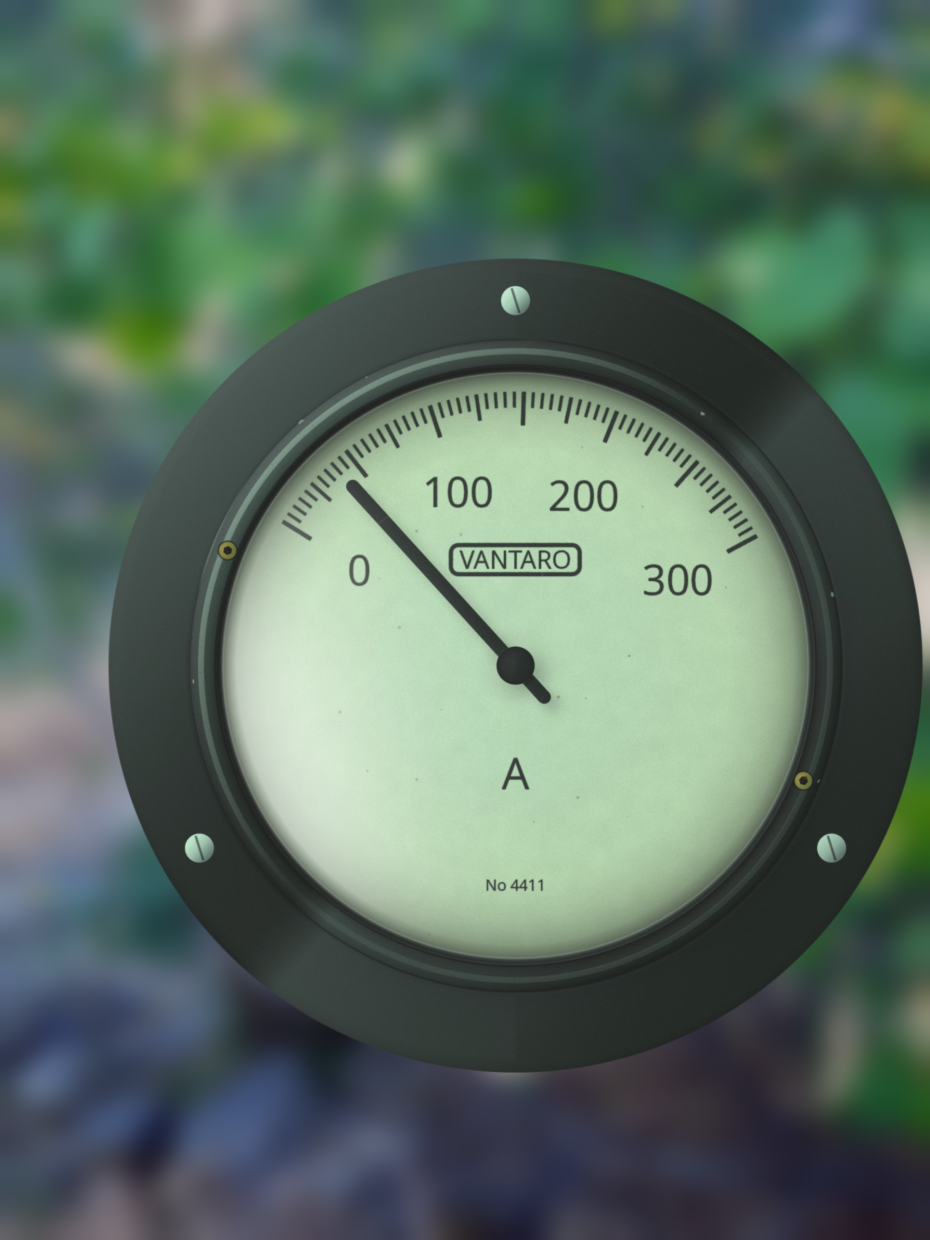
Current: 40 A
